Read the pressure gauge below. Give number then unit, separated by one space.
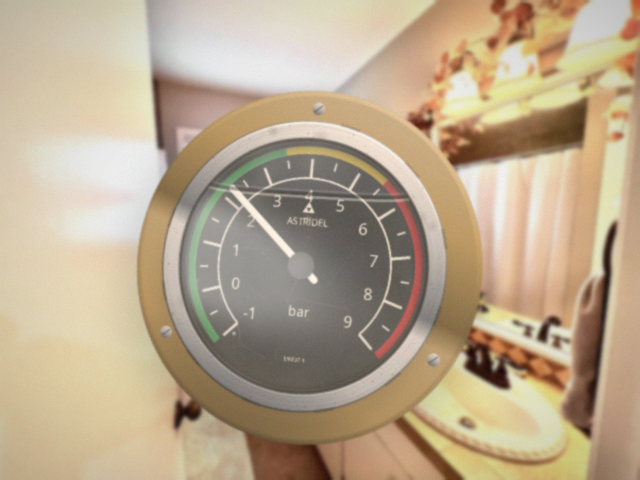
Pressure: 2.25 bar
